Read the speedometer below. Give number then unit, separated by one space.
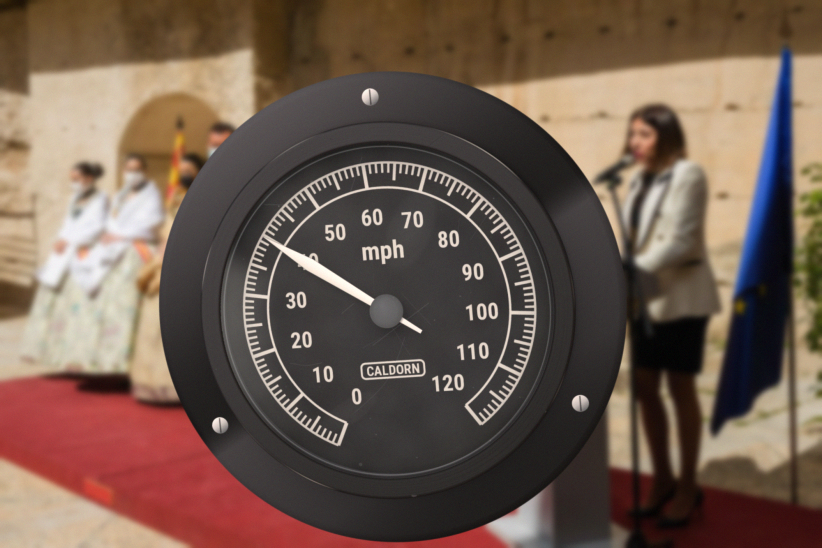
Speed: 40 mph
